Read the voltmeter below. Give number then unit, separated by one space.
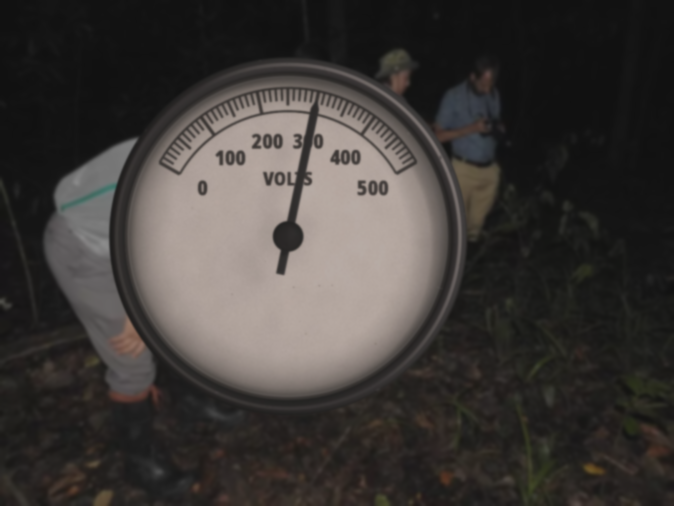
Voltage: 300 V
